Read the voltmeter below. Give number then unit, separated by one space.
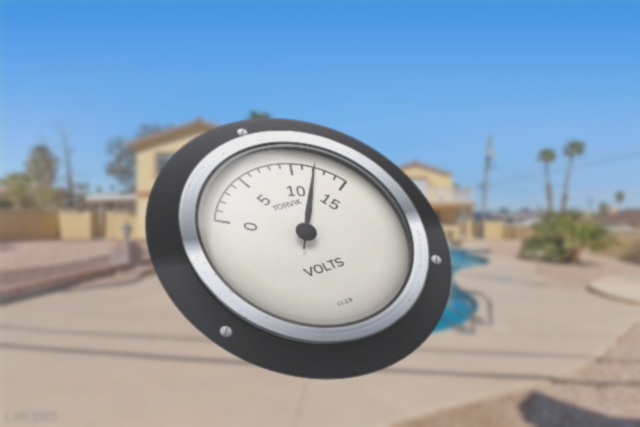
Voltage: 12 V
